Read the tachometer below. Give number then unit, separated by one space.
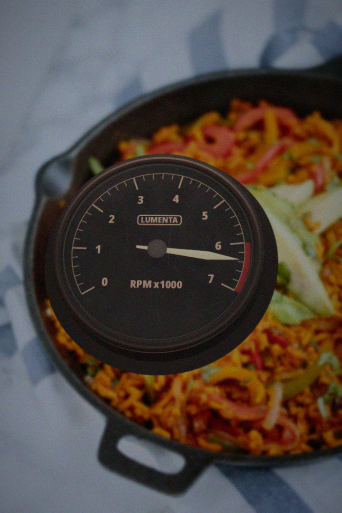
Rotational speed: 6400 rpm
